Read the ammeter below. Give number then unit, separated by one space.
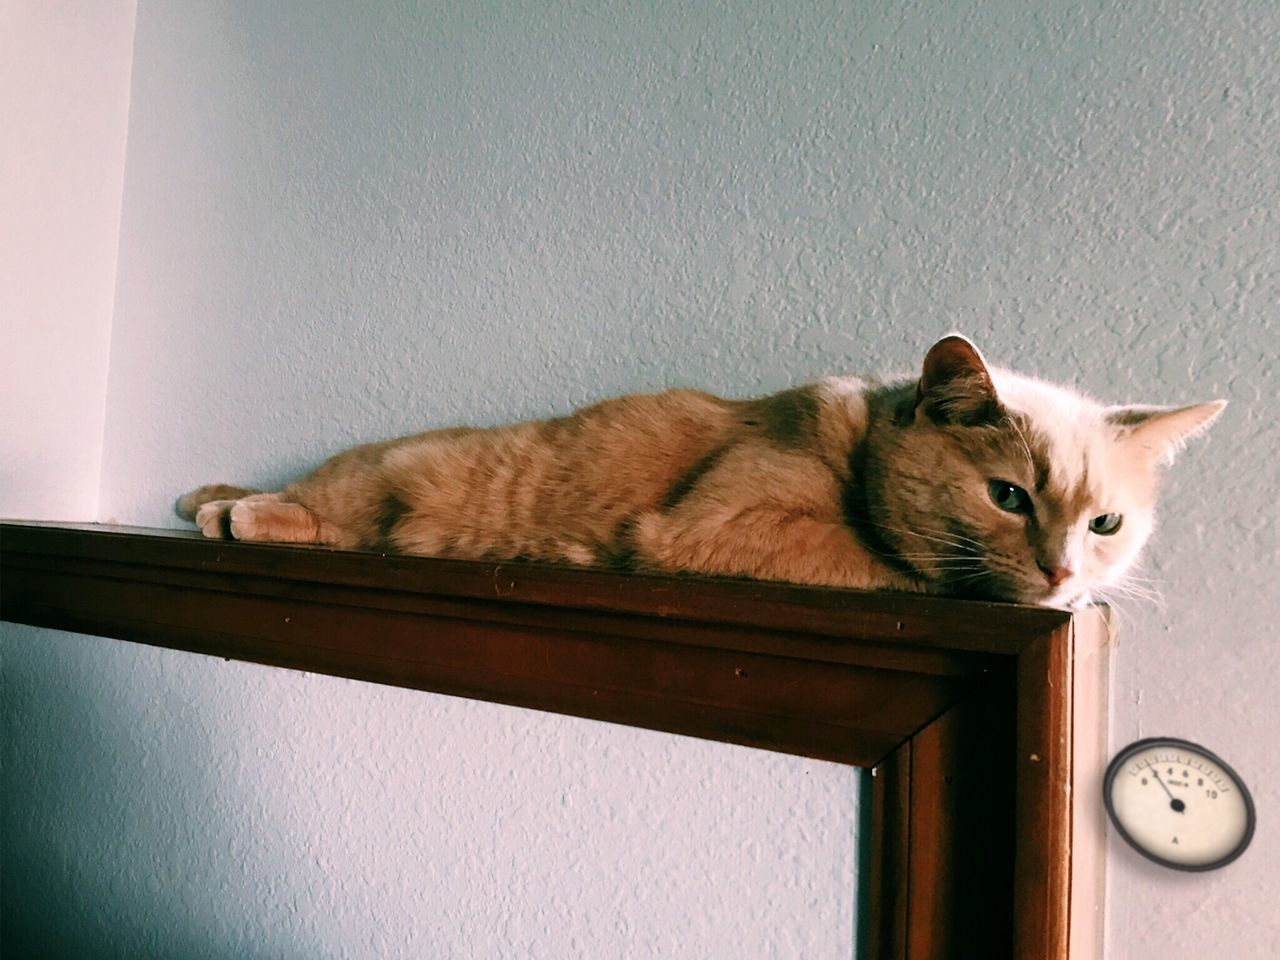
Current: 2 A
